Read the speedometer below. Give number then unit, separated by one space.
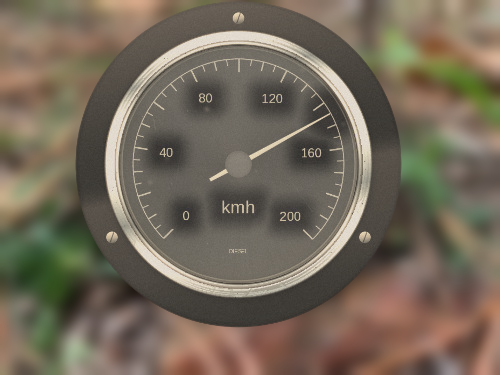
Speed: 145 km/h
